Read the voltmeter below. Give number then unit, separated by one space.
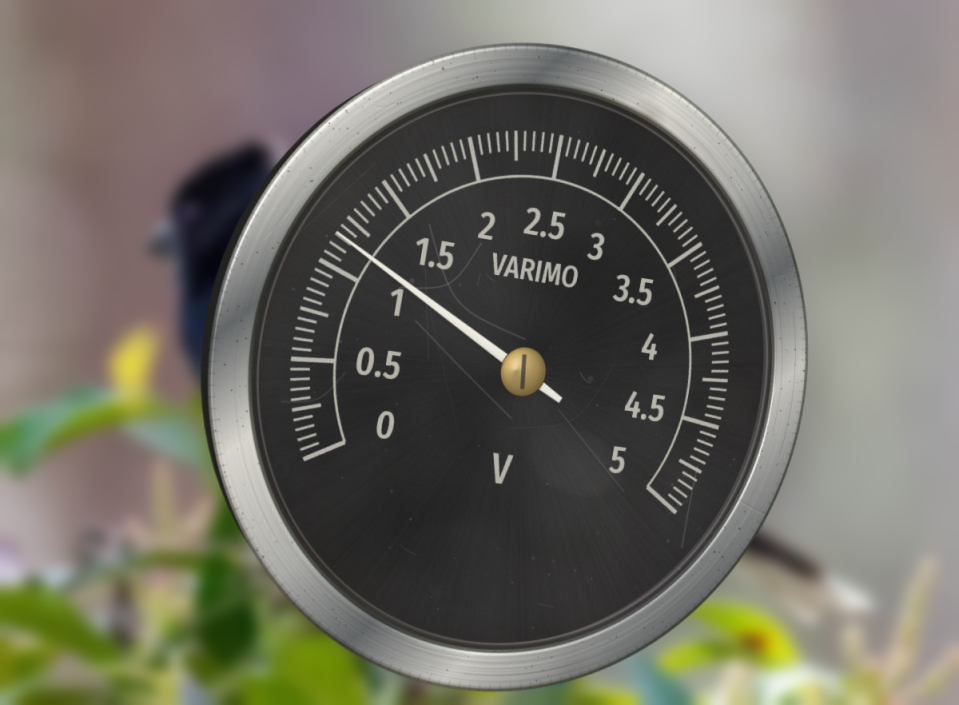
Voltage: 1.15 V
